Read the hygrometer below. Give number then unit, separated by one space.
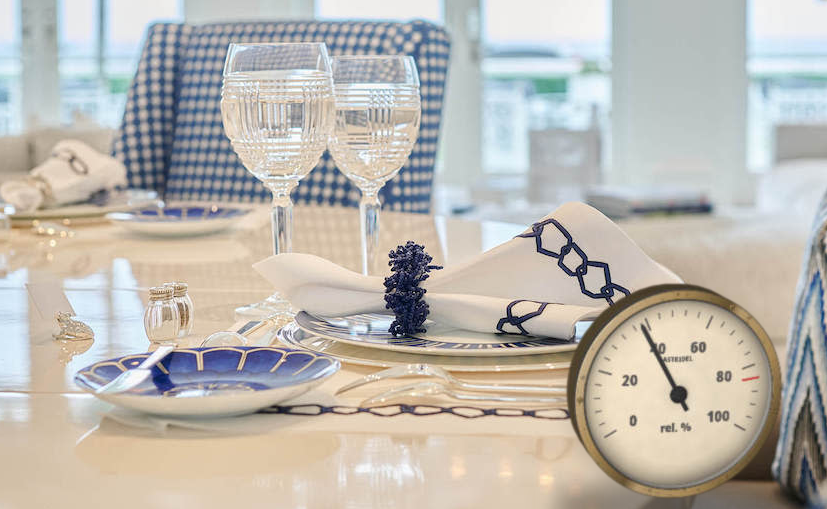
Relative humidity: 38 %
